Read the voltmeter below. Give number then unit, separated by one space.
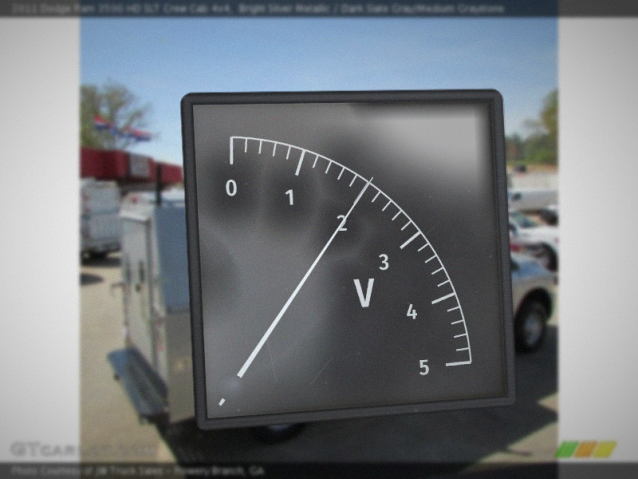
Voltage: 2 V
